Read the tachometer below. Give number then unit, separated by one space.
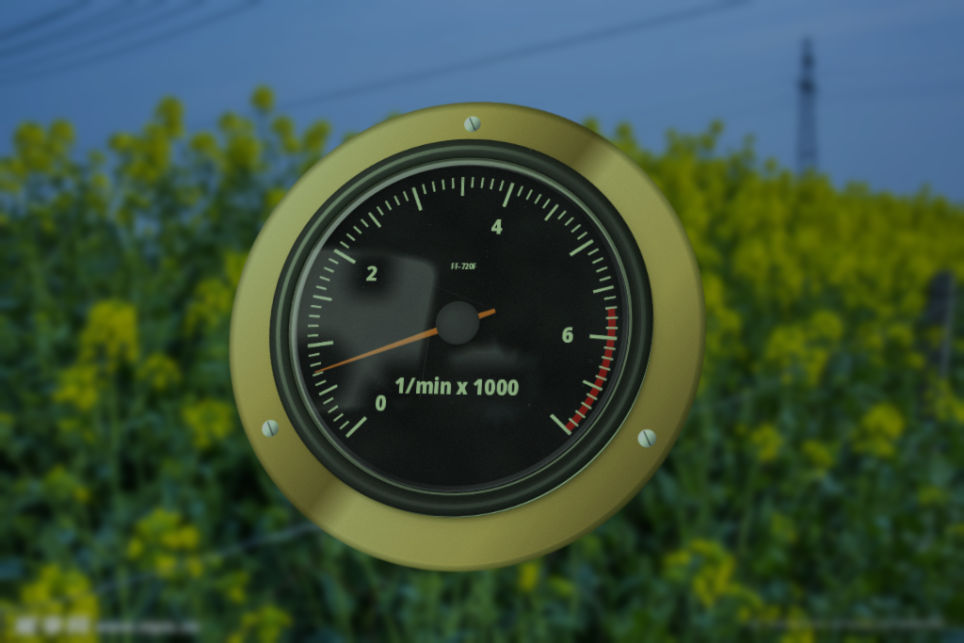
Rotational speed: 700 rpm
